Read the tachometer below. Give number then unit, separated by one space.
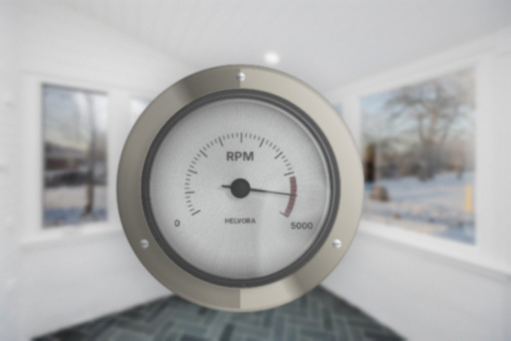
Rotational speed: 4500 rpm
